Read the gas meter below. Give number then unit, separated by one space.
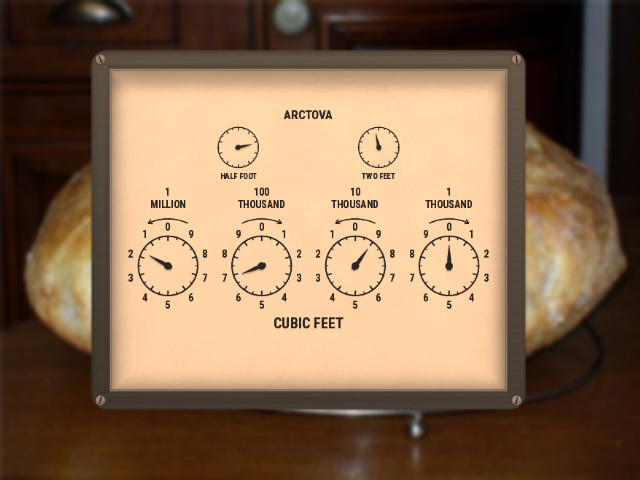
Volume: 169000 ft³
